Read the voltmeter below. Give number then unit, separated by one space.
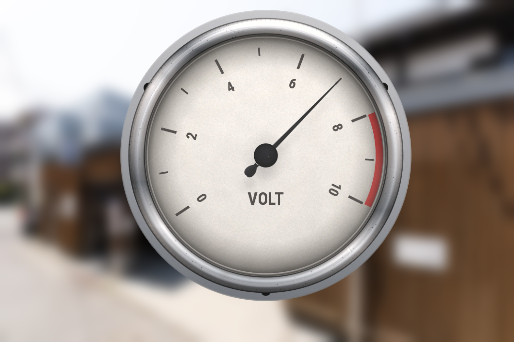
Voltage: 7 V
